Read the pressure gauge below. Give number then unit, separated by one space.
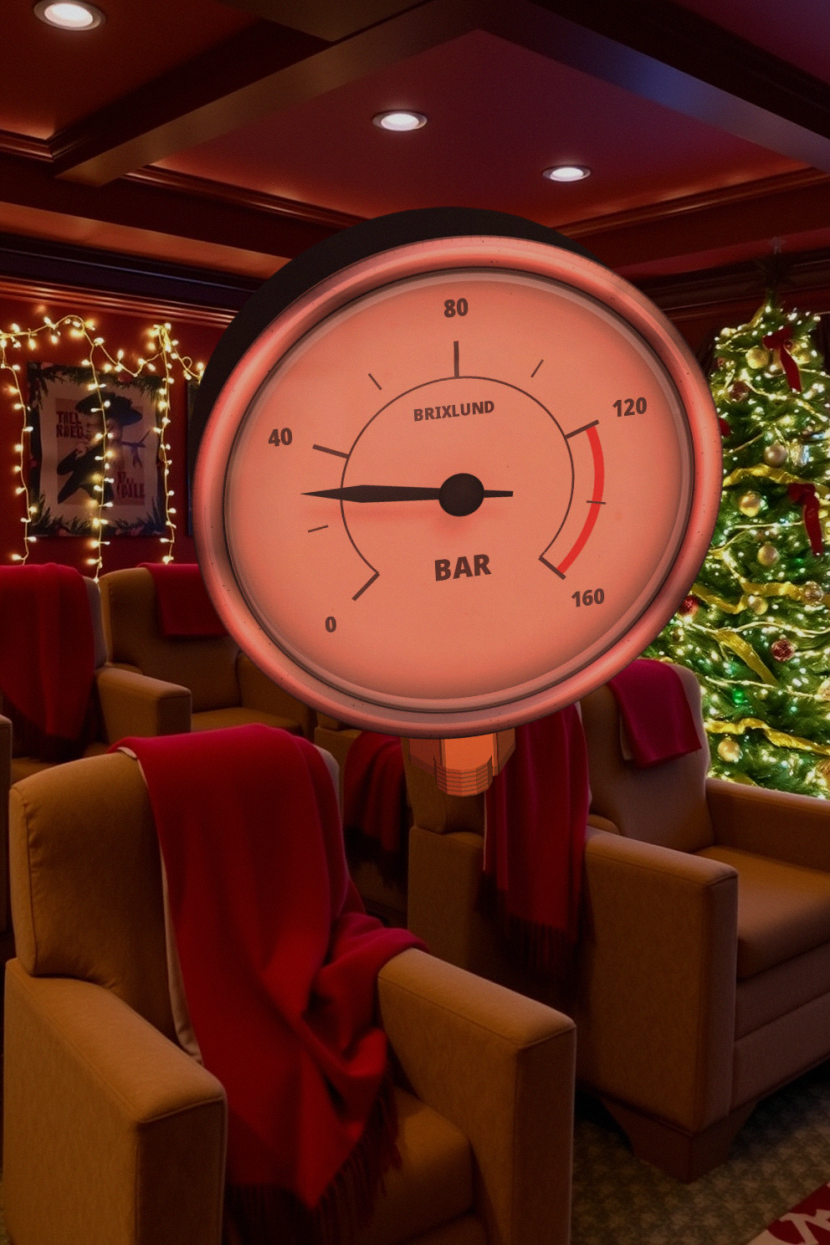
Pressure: 30 bar
